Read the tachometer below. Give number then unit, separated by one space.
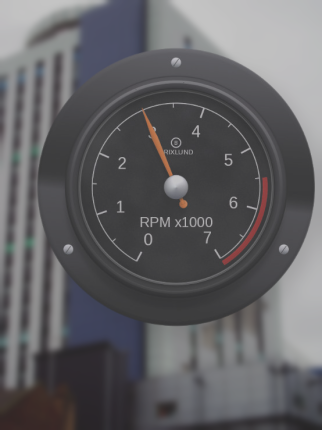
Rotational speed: 3000 rpm
